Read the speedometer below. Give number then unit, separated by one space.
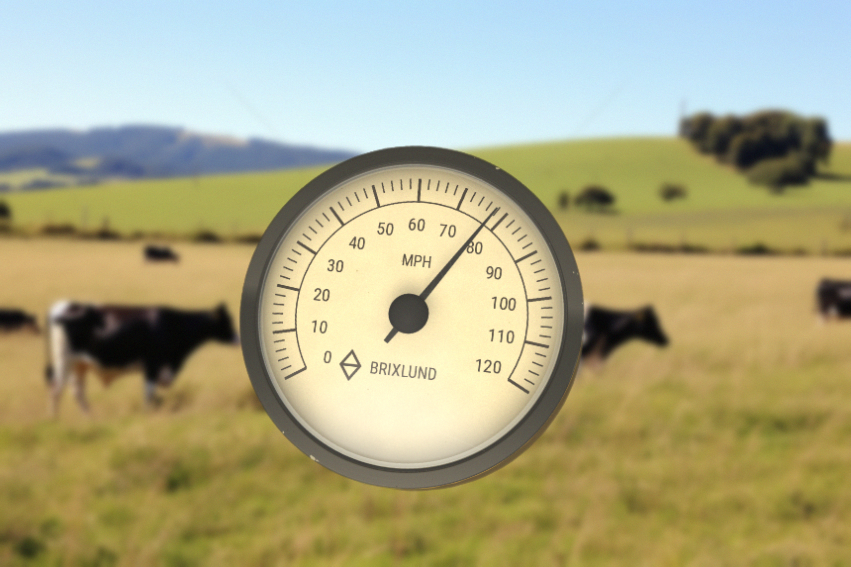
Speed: 78 mph
